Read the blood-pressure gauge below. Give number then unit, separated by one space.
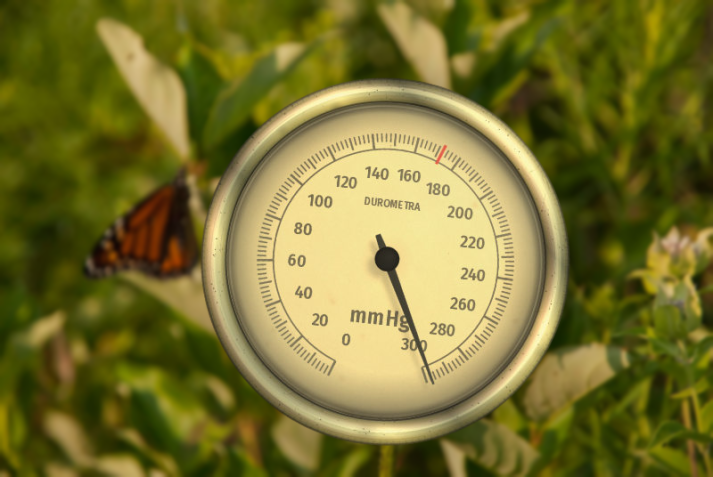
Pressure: 298 mmHg
